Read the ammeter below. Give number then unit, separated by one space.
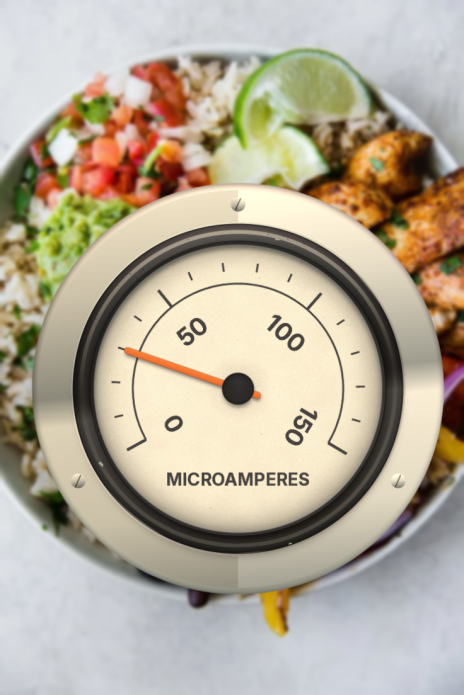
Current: 30 µA
